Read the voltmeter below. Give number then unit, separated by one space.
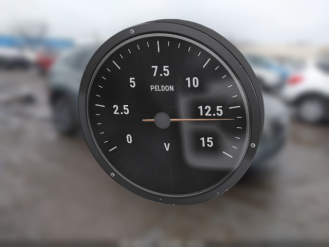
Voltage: 13 V
